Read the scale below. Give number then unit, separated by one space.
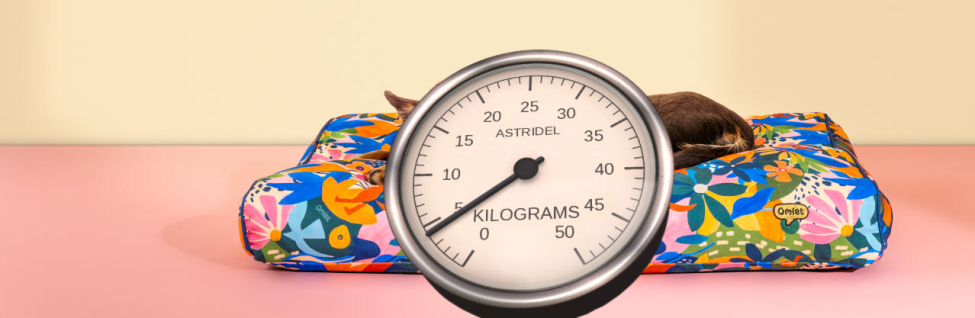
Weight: 4 kg
